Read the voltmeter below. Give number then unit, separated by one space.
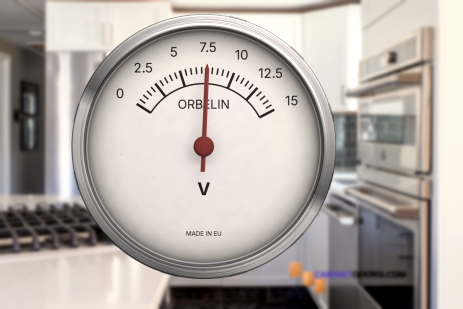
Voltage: 7.5 V
